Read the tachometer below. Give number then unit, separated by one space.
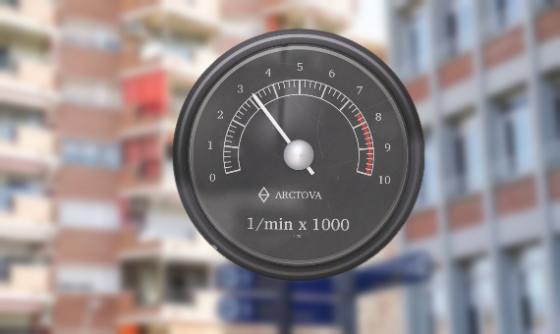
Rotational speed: 3200 rpm
